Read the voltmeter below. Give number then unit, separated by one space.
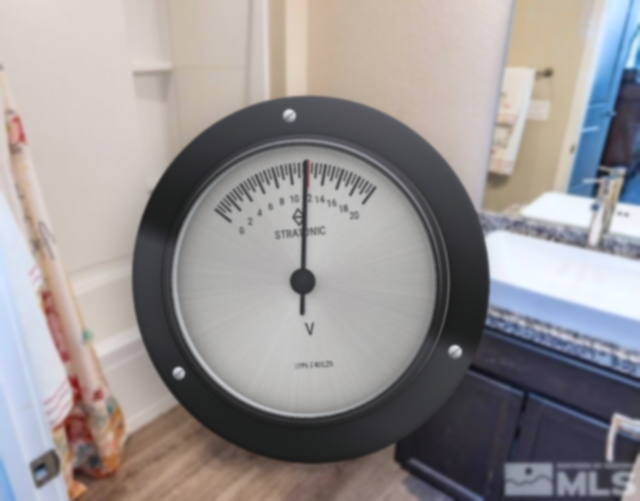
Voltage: 12 V
